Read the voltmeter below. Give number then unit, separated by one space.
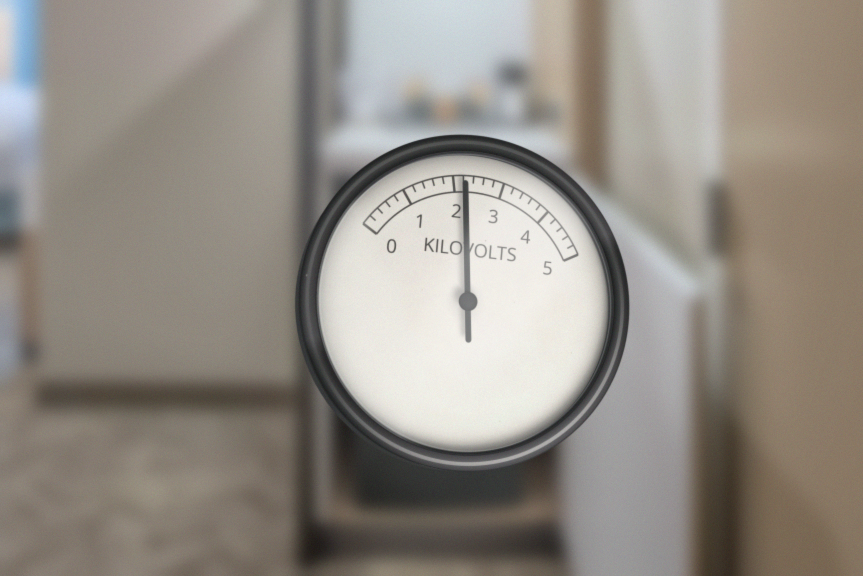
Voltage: 2.2 kV
